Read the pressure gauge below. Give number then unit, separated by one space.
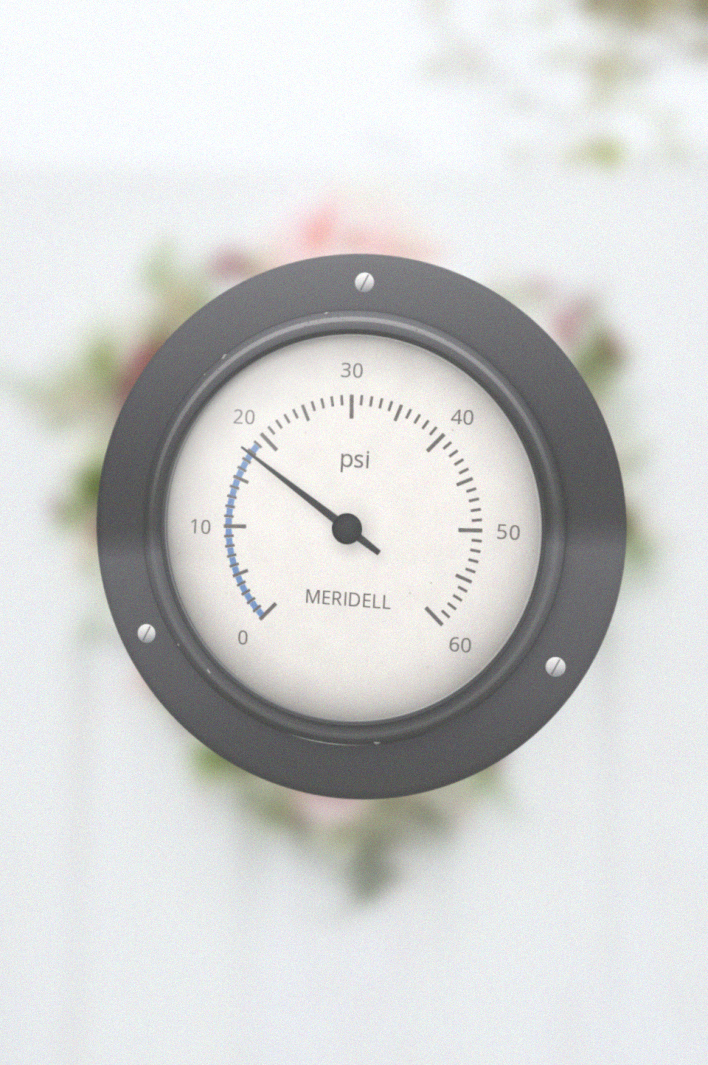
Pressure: 18 psi
